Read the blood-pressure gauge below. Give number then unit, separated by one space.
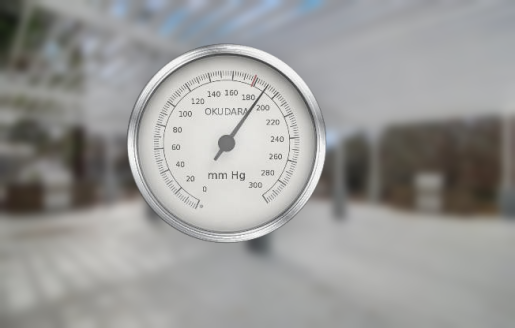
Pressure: 190 mmHg
